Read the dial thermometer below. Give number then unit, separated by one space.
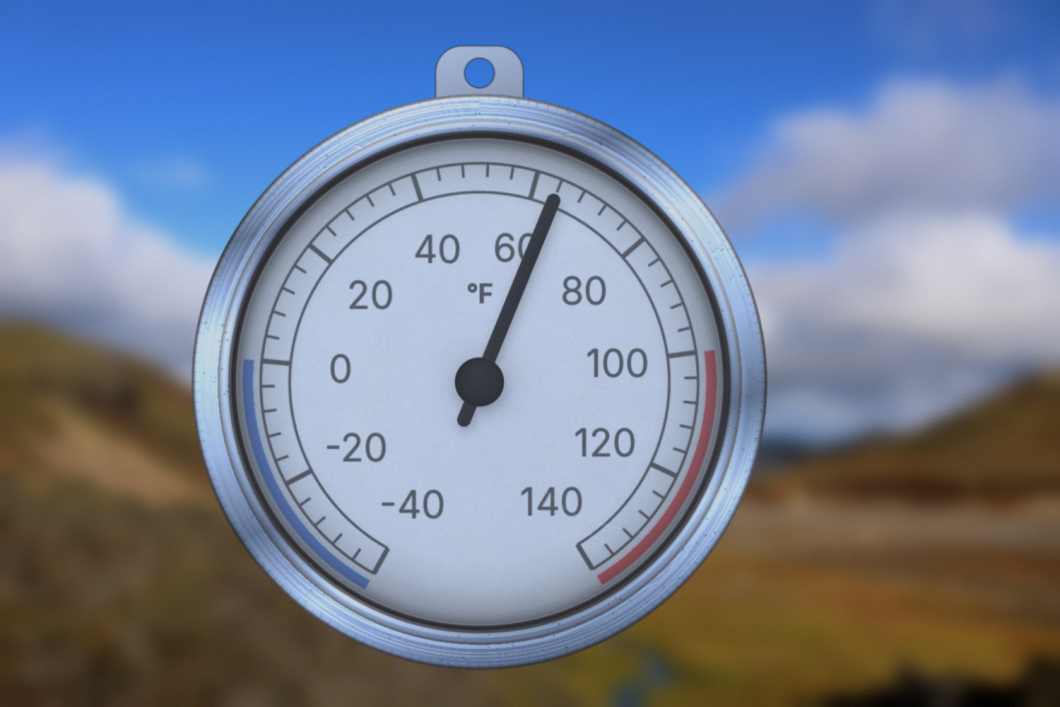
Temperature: 64 °F
